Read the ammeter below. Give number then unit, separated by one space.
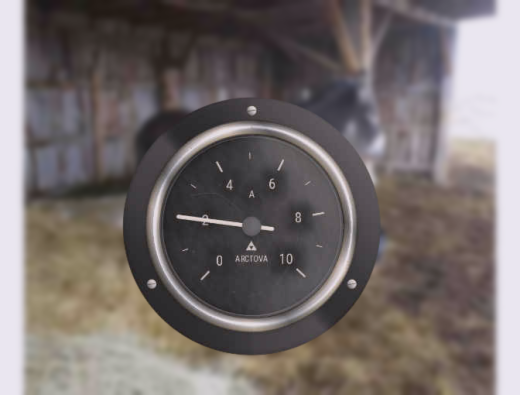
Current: 2 A
